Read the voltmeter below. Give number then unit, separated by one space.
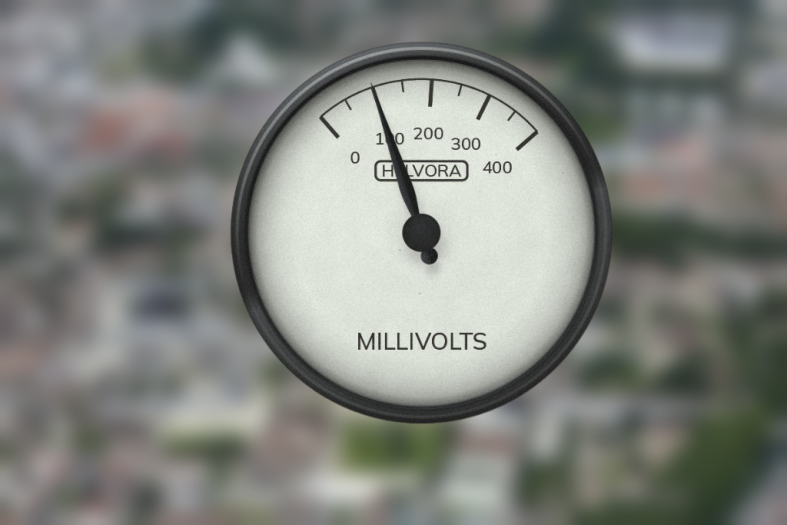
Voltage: 100 mV
